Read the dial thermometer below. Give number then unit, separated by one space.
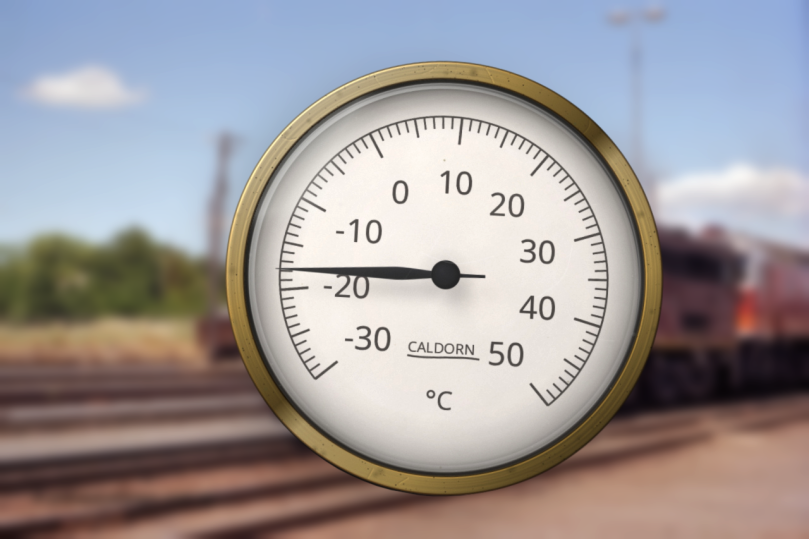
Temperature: -18 °C
